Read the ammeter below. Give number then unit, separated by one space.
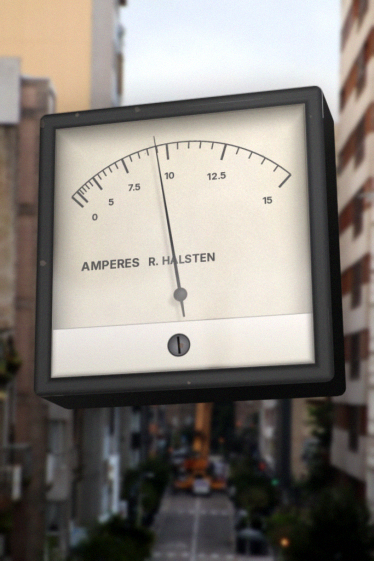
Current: 9.5 A
